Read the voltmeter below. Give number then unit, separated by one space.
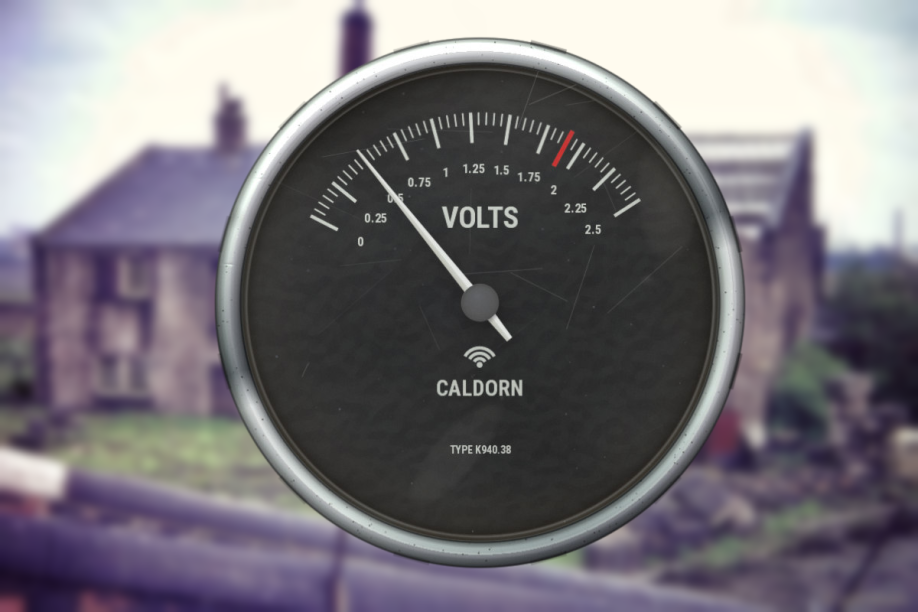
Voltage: 0.5 V
